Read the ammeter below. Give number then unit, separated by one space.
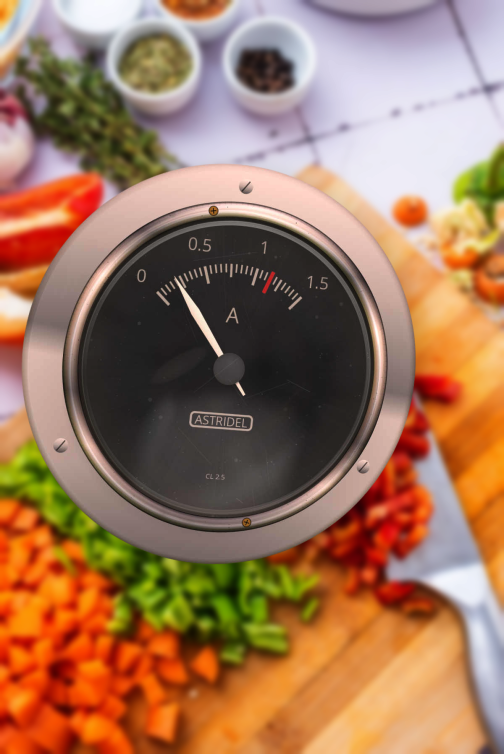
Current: 0.2 A
